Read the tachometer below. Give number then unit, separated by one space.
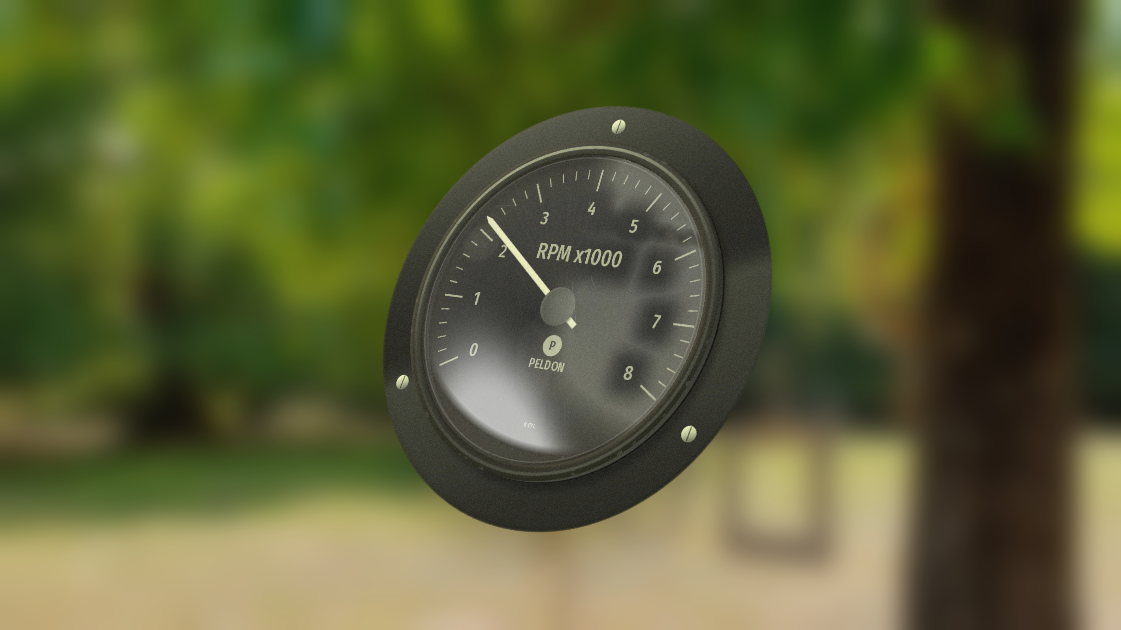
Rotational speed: 2200 rpm
